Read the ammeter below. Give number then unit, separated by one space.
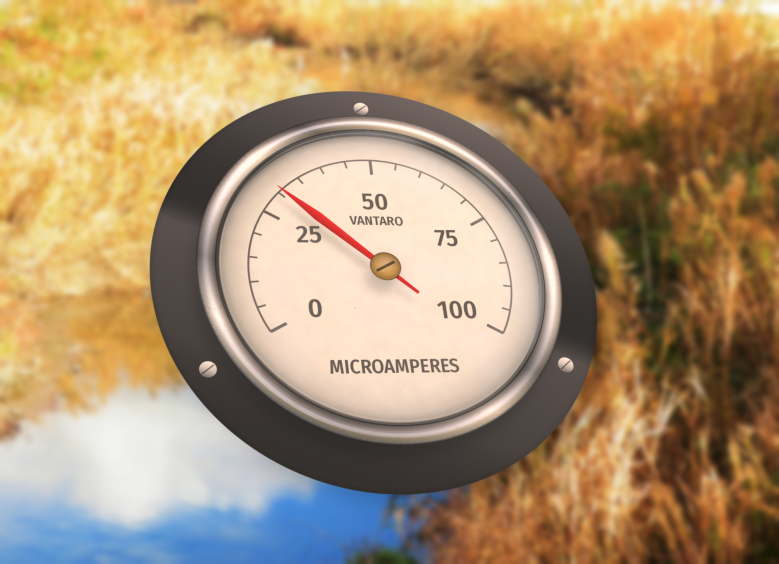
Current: 30 µA
